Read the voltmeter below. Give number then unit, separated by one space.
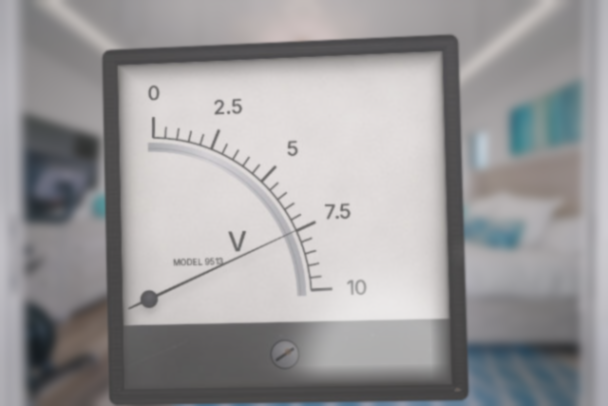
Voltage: 7.5 V
